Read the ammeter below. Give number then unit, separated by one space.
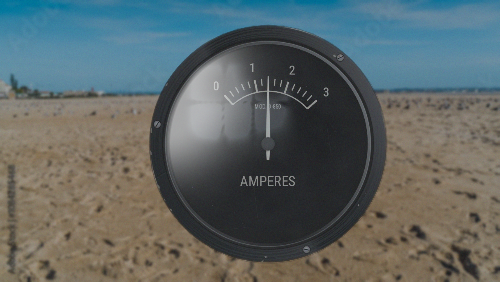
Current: 1.4 A
